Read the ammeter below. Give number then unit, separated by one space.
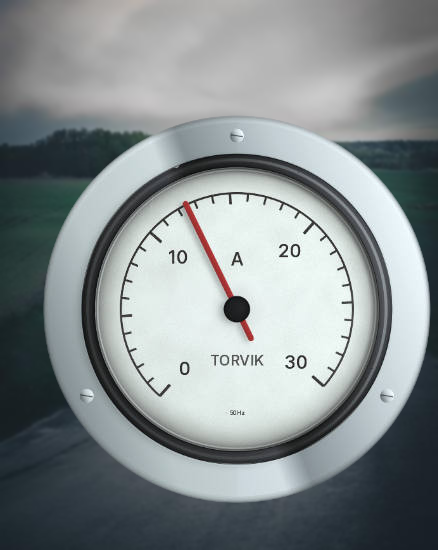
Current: 12.5 A
